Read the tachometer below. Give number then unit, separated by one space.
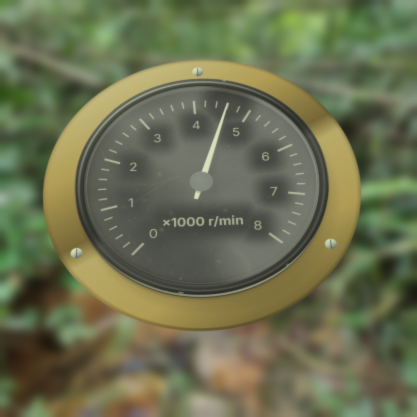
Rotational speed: 4600 rpm
